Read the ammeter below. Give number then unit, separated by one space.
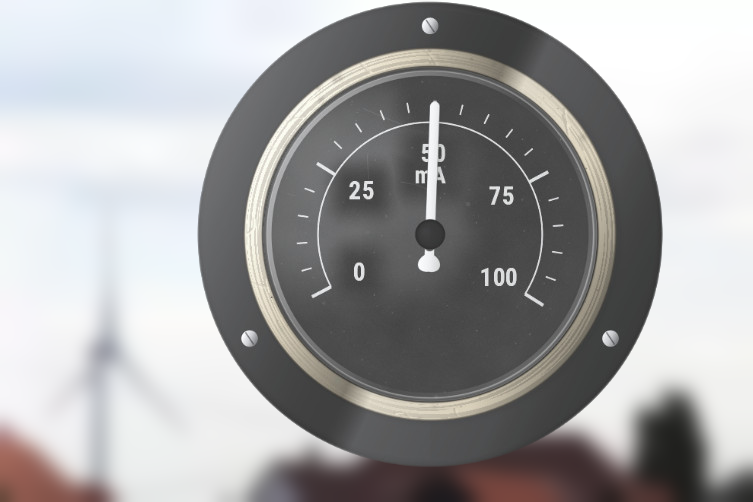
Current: 50 mA
